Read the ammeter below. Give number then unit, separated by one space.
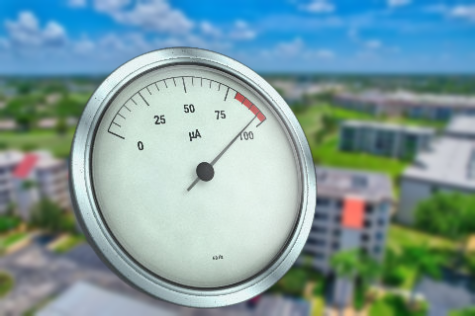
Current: 95 µA
